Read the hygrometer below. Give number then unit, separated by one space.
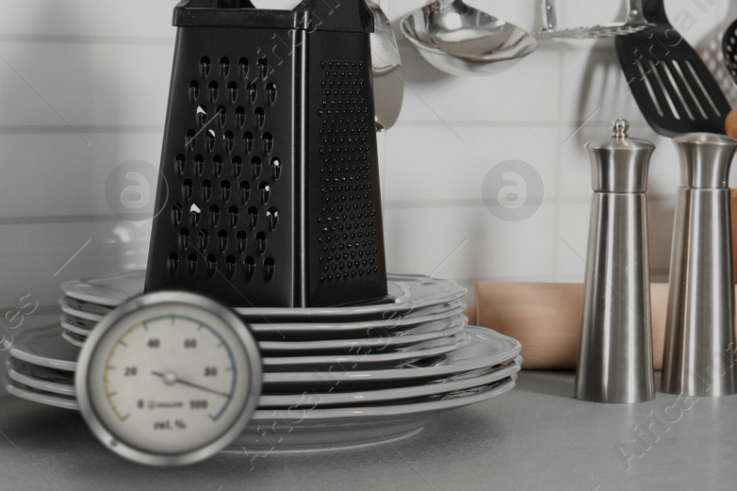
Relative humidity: 90 %
